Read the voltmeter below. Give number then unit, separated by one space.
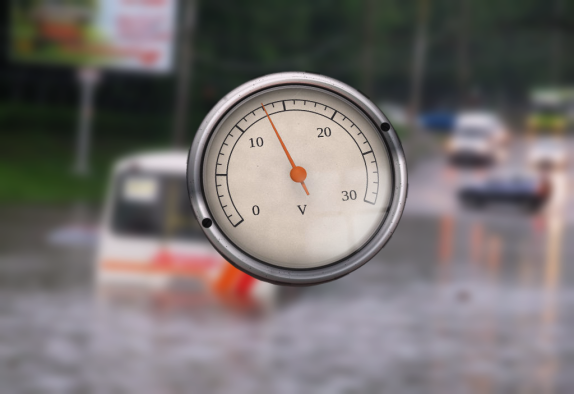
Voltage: 13 V
